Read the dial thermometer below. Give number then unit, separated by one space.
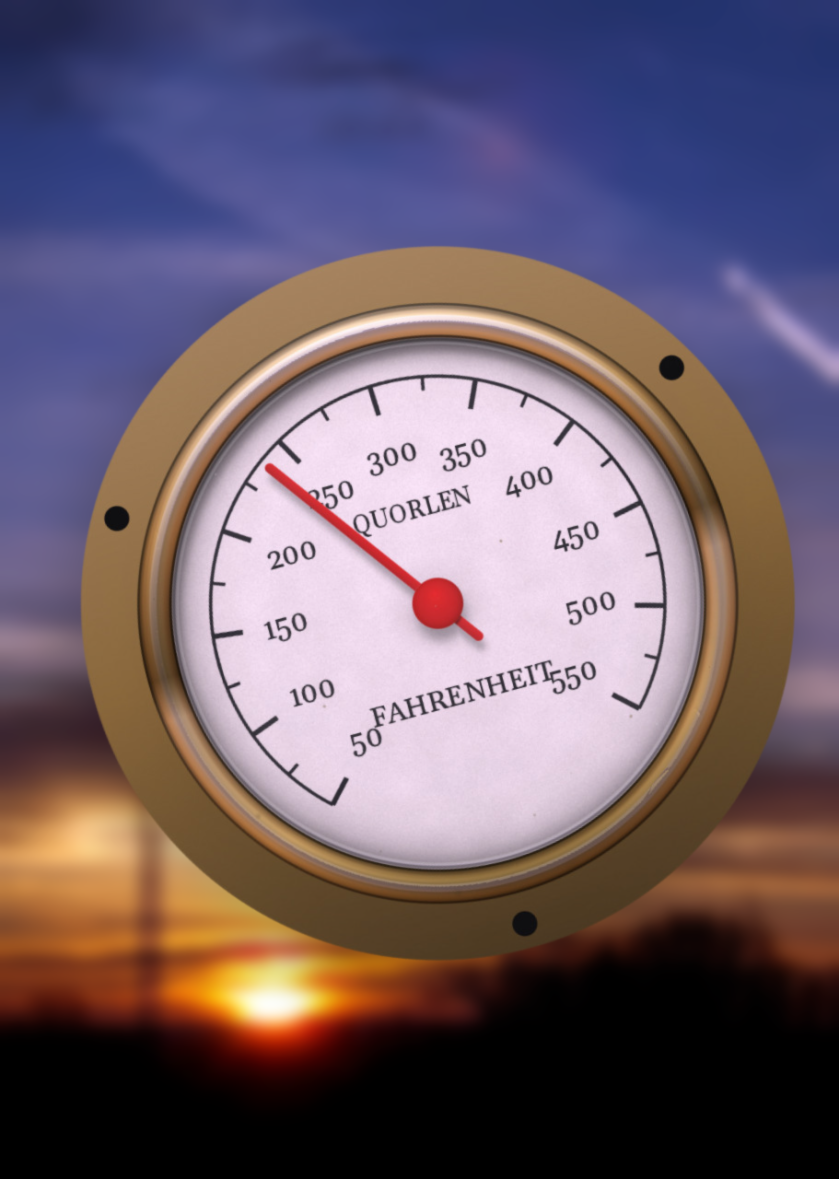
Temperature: 237.5 °F
